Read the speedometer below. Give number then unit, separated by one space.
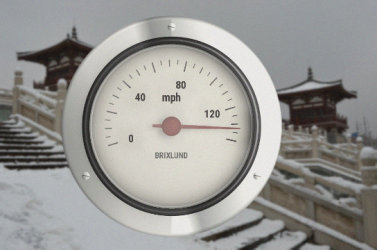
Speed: 132.5 mph
